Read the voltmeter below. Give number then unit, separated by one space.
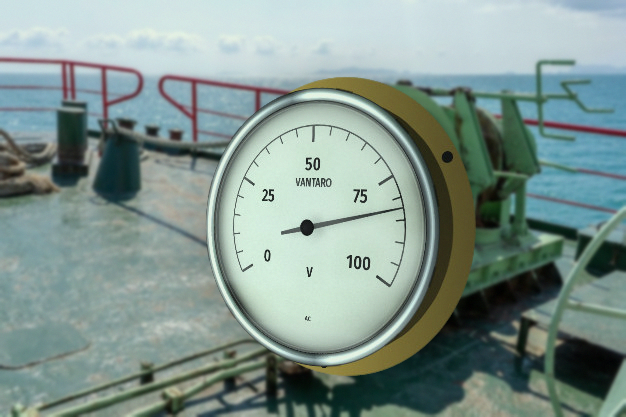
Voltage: 82.5 V
